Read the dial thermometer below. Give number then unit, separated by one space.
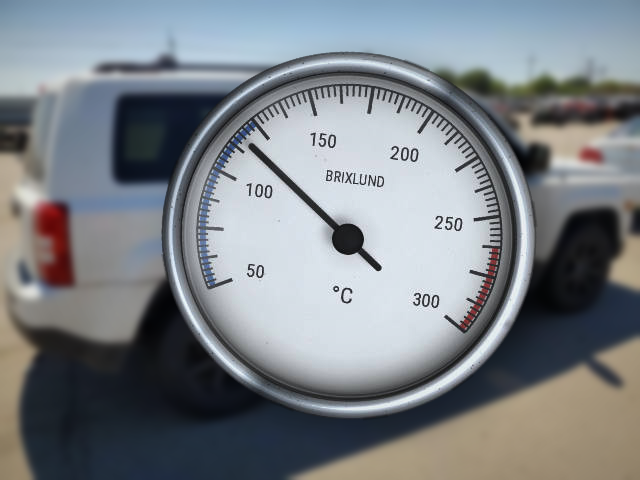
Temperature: 117.5 °C
